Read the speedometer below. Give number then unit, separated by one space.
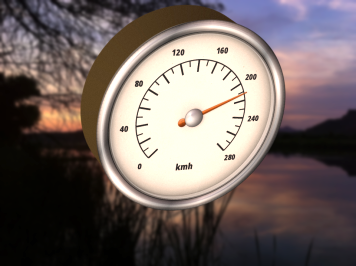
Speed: 210 km/h
